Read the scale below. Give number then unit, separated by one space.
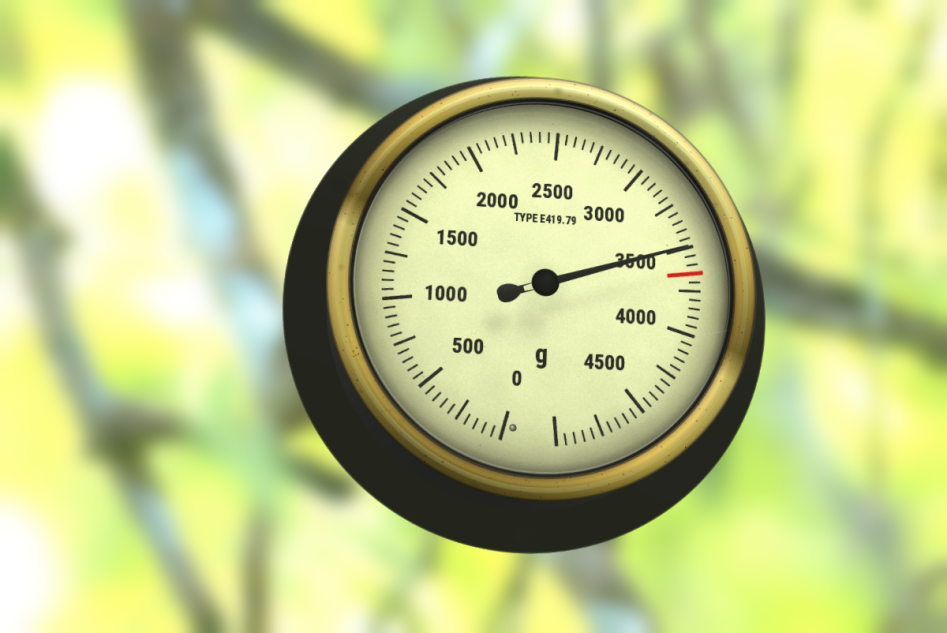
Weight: 3500 g
